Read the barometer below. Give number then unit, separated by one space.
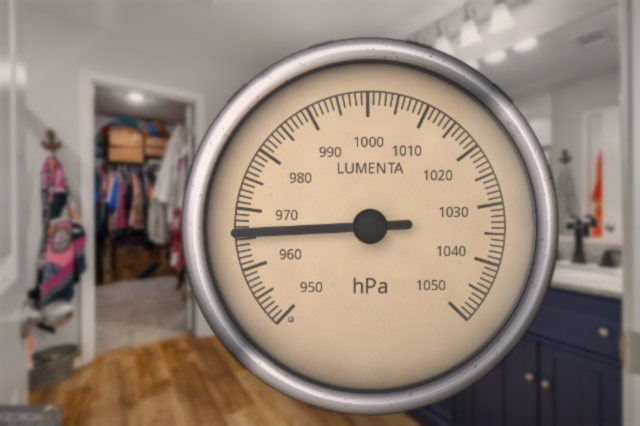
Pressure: 966 hPa
